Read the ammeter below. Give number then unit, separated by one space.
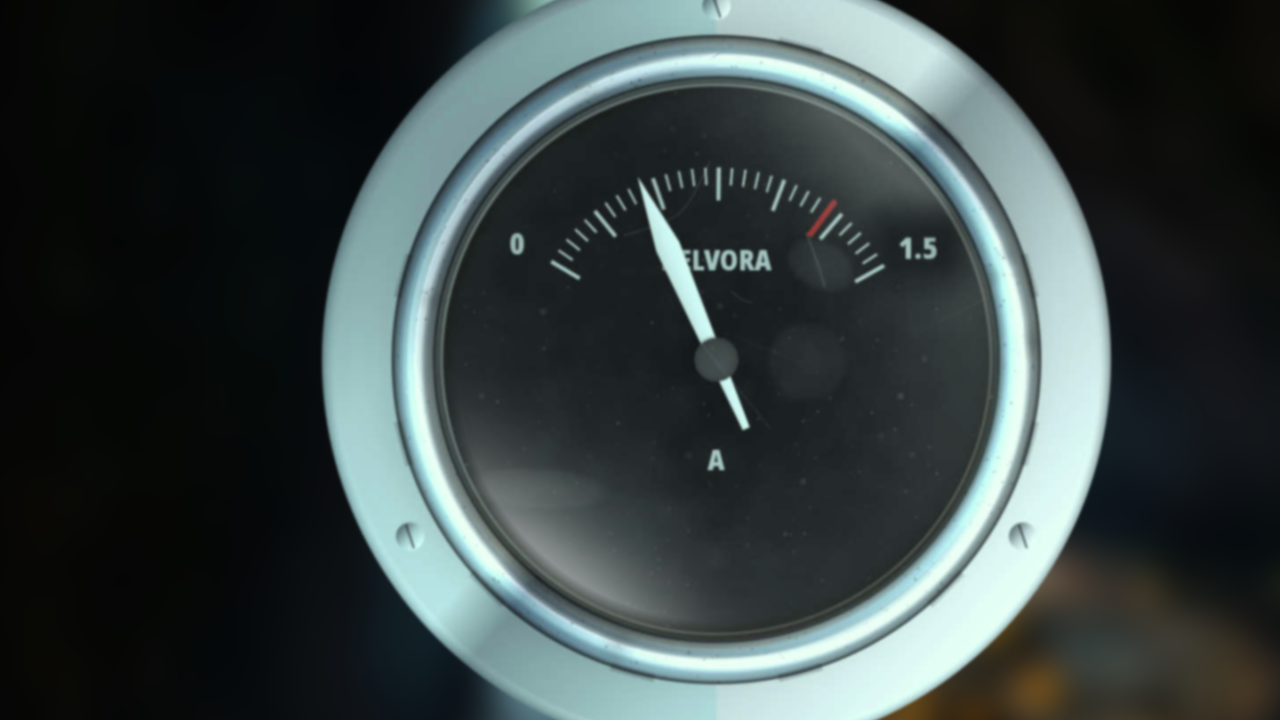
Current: 0.45 A
